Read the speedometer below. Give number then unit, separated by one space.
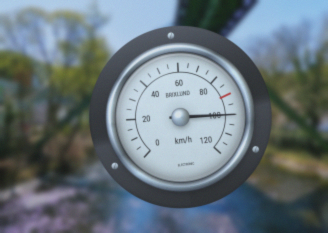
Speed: 100 km/h
